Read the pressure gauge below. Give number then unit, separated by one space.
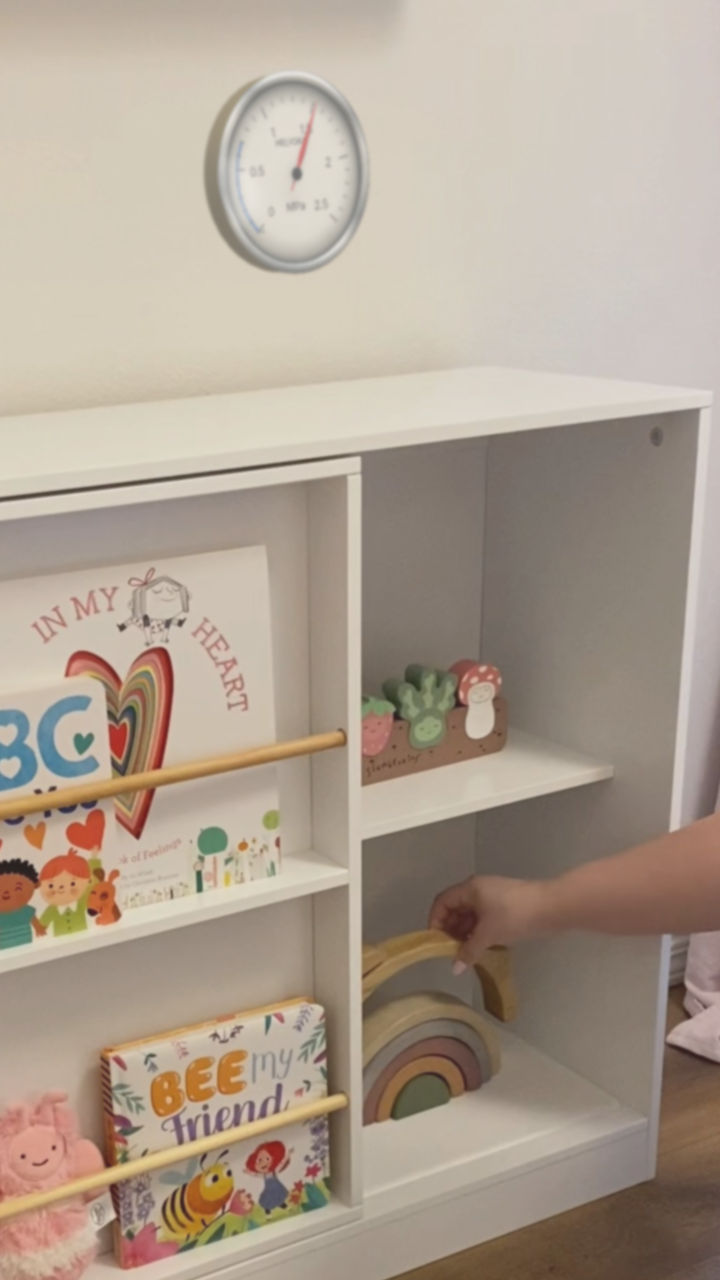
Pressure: 1.5 MPa
